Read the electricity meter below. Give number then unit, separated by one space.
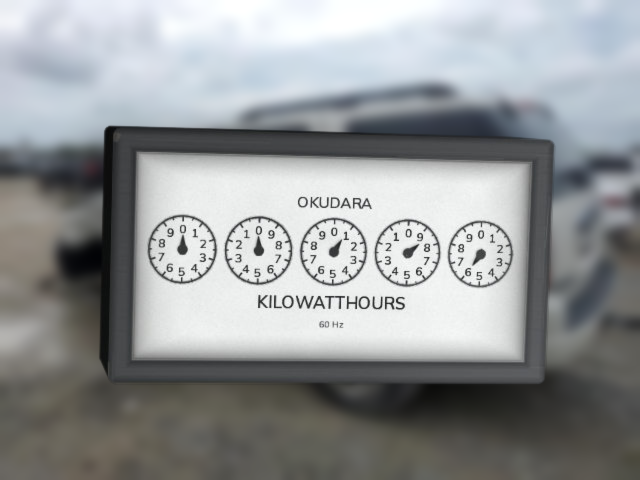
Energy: 86 kWh
